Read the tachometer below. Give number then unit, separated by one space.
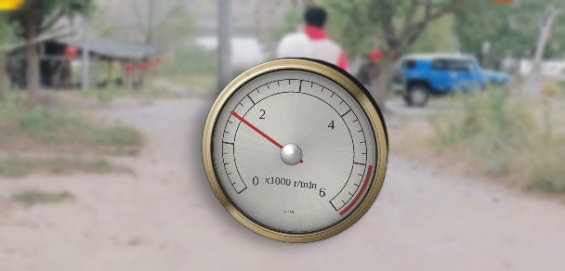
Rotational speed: 1600 rpm
